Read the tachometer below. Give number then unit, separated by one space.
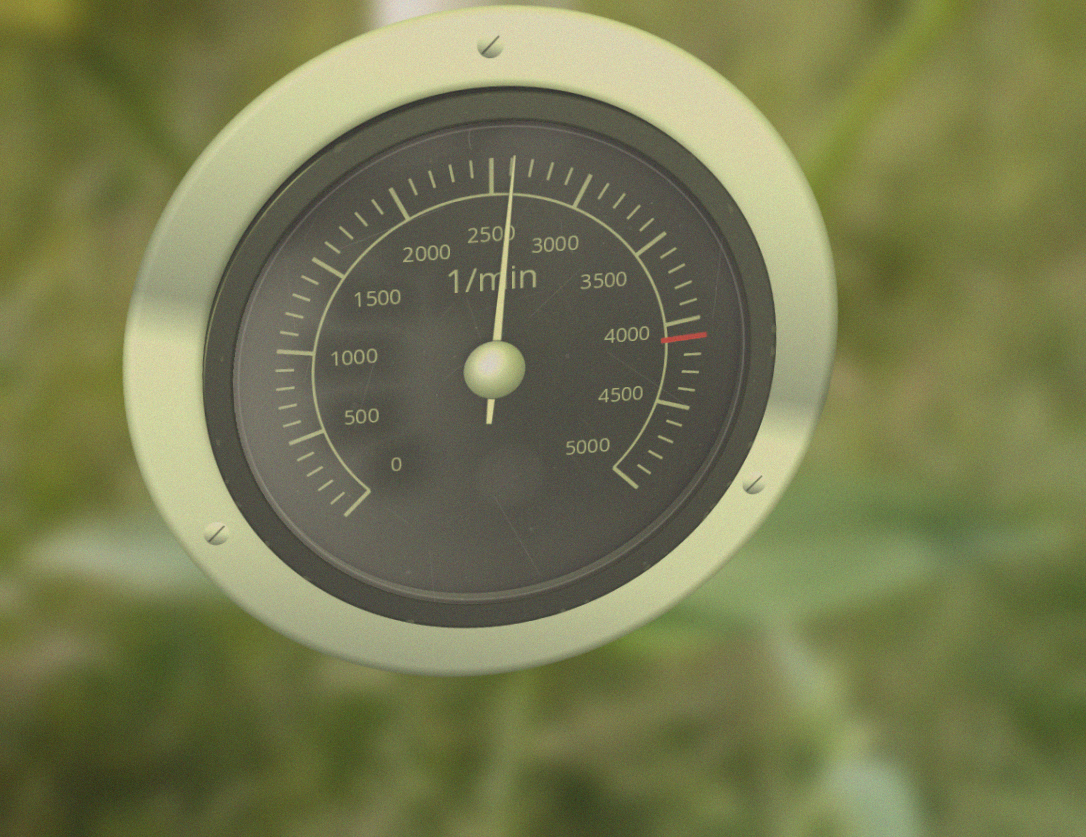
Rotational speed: 2600 rpm
